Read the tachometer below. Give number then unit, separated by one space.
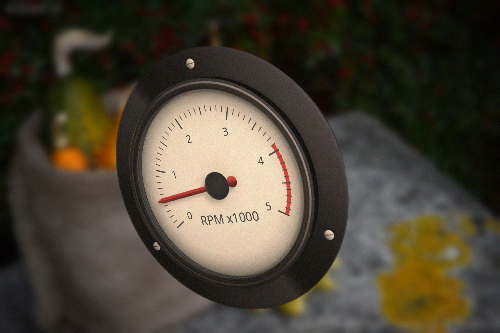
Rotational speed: 500 rpm
